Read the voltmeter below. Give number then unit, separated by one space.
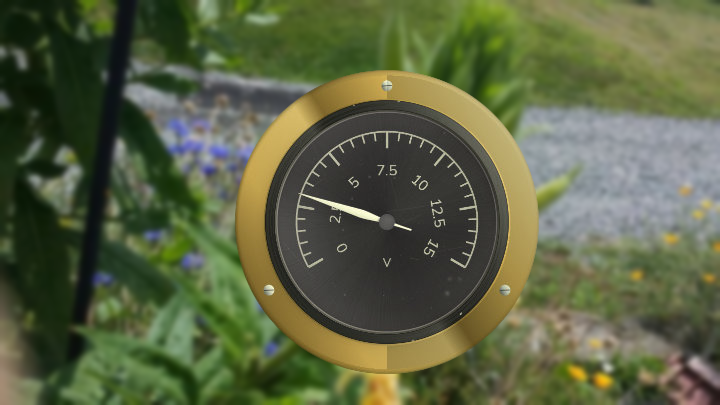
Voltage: 3 V
